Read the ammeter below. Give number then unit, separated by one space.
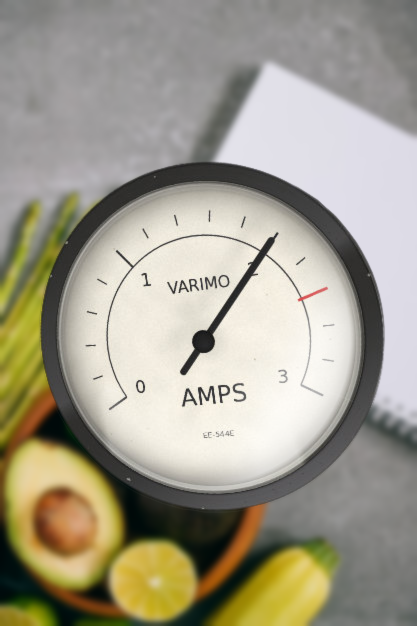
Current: 2 A
